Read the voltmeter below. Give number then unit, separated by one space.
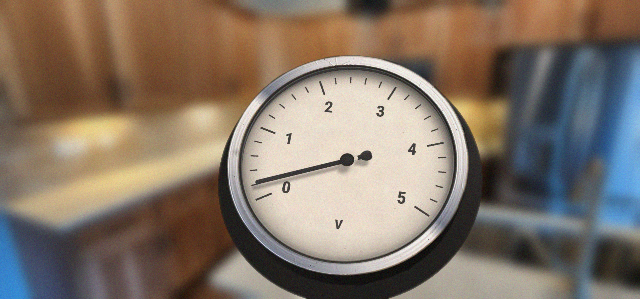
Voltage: 0.2 V
